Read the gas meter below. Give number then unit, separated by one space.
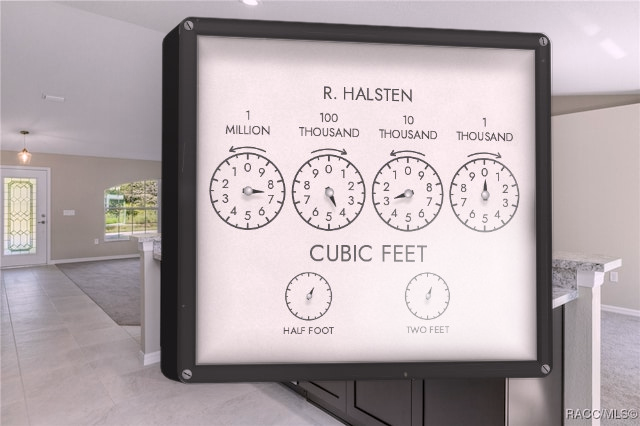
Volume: 743000 ft³
